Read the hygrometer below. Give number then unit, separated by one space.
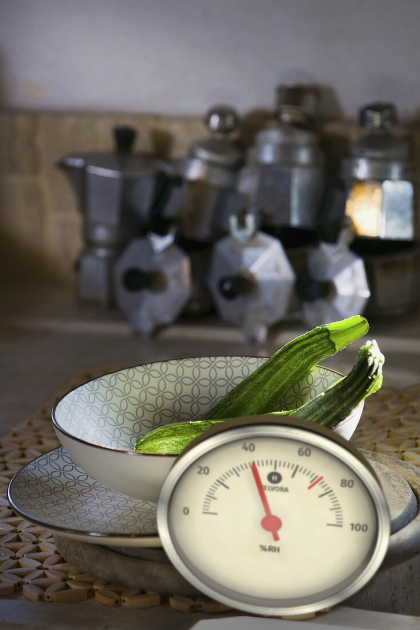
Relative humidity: 40 %
